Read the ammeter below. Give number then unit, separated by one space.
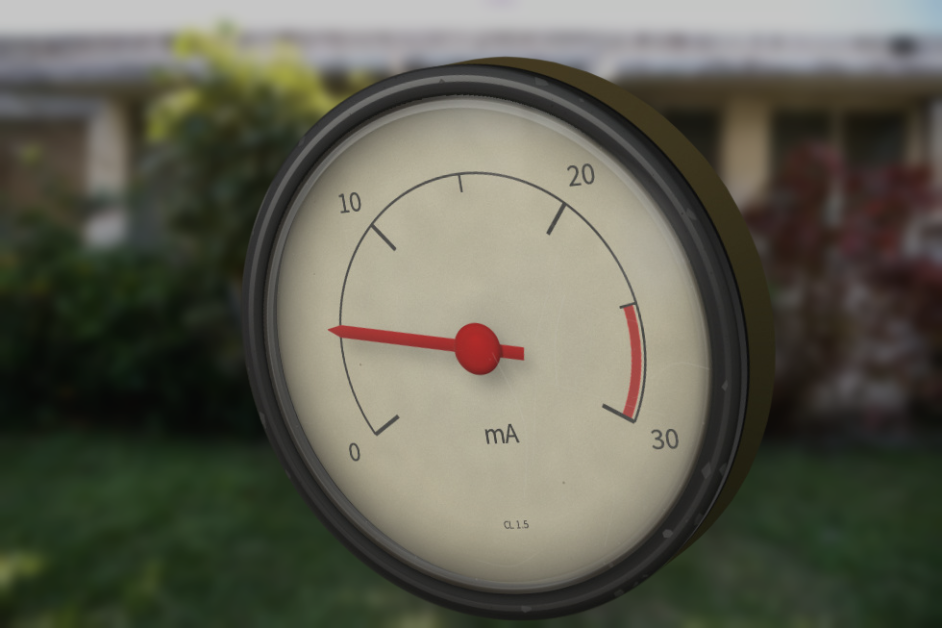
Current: 5 mA
